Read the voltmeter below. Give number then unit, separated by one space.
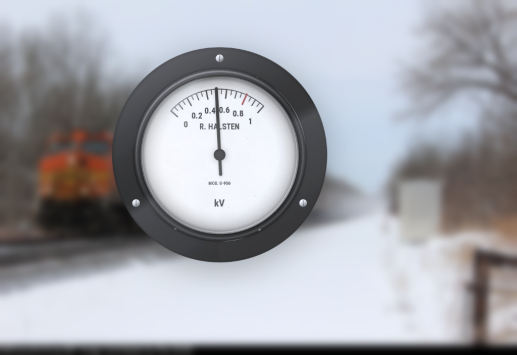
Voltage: 0.5 kV
